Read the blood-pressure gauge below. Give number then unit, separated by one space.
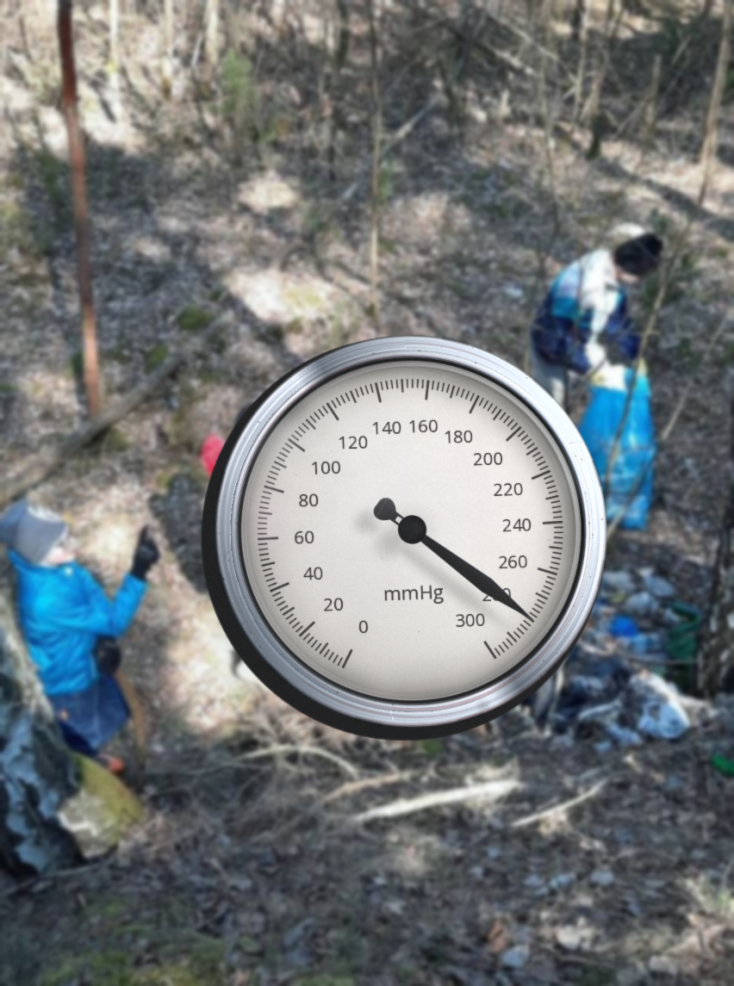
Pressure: 280 mmHg
